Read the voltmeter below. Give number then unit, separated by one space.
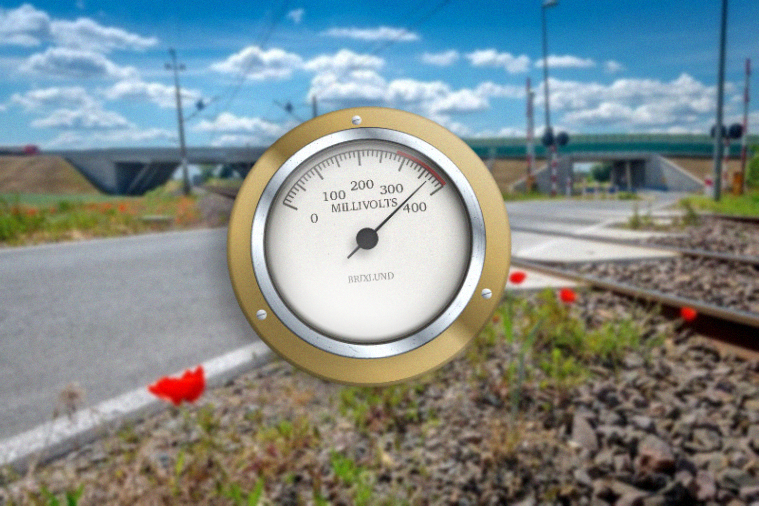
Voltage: 370 mV
